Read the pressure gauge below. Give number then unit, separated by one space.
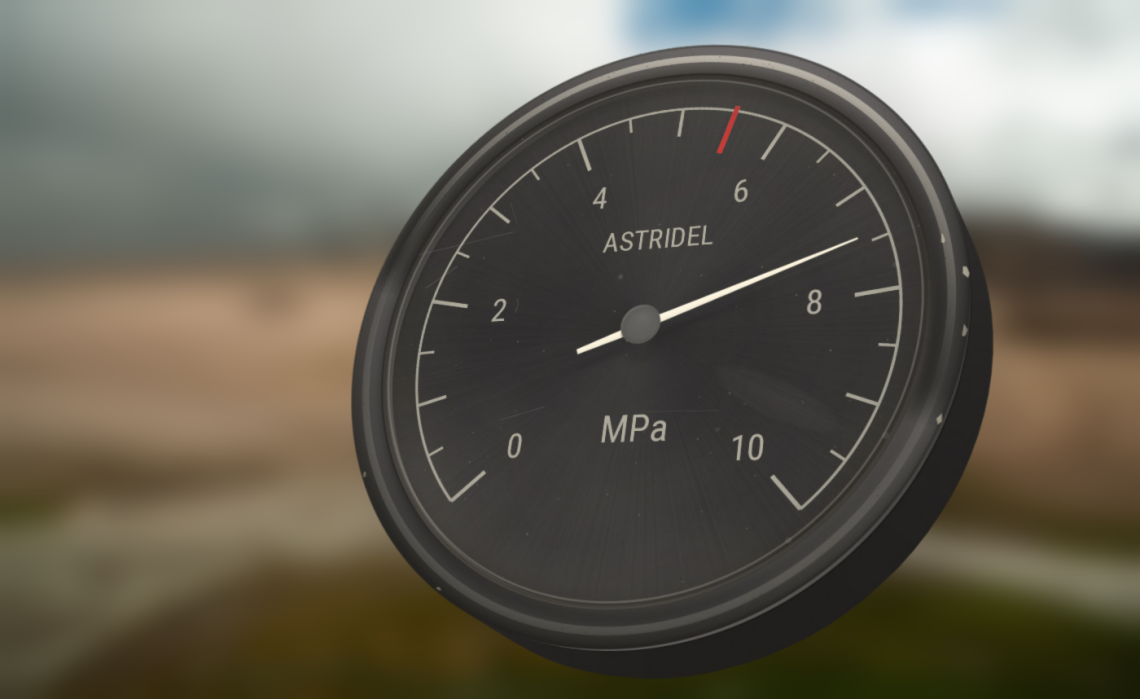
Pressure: 7.5 MPa
